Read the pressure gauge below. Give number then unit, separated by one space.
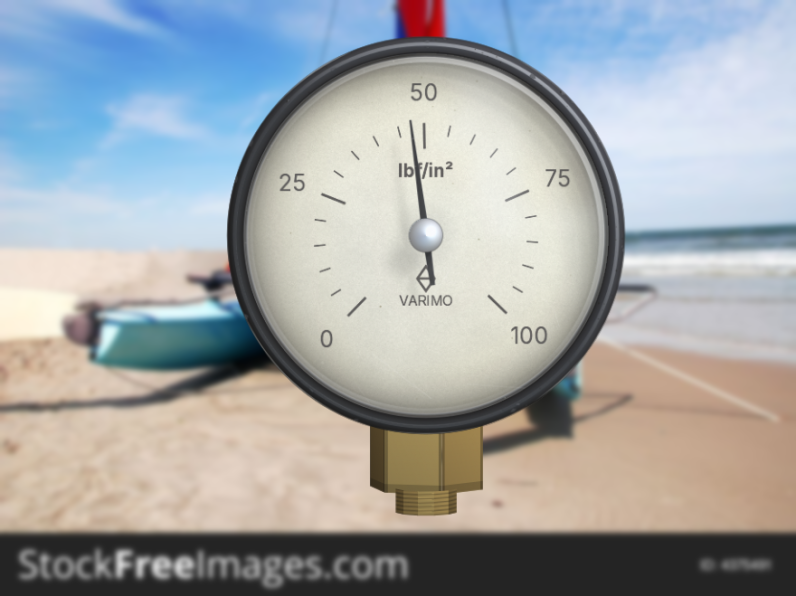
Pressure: 47.5 psi
